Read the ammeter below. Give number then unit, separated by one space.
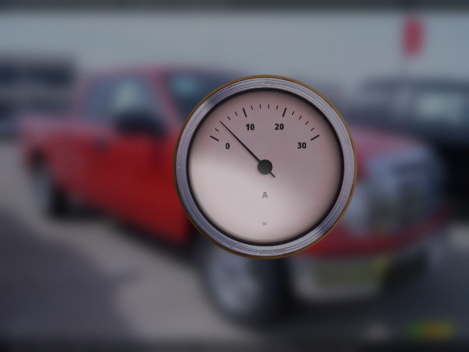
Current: 4 A
